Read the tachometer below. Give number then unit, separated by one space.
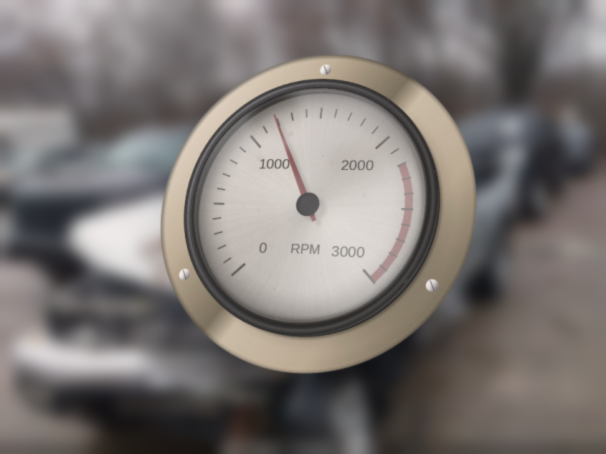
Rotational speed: 1200 rpm
